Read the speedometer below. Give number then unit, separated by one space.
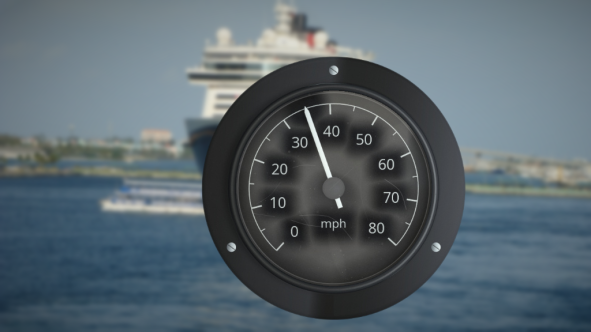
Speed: 35 mph
